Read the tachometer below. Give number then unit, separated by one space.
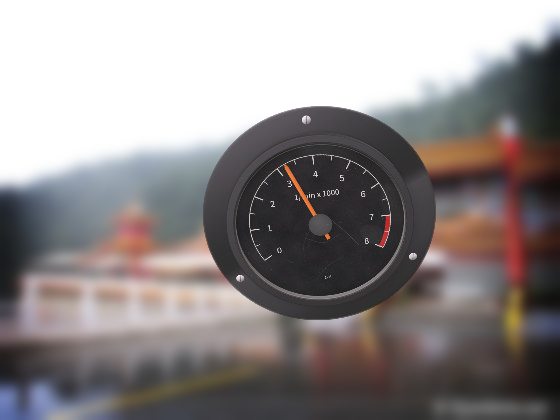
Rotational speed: 3250 rpm
